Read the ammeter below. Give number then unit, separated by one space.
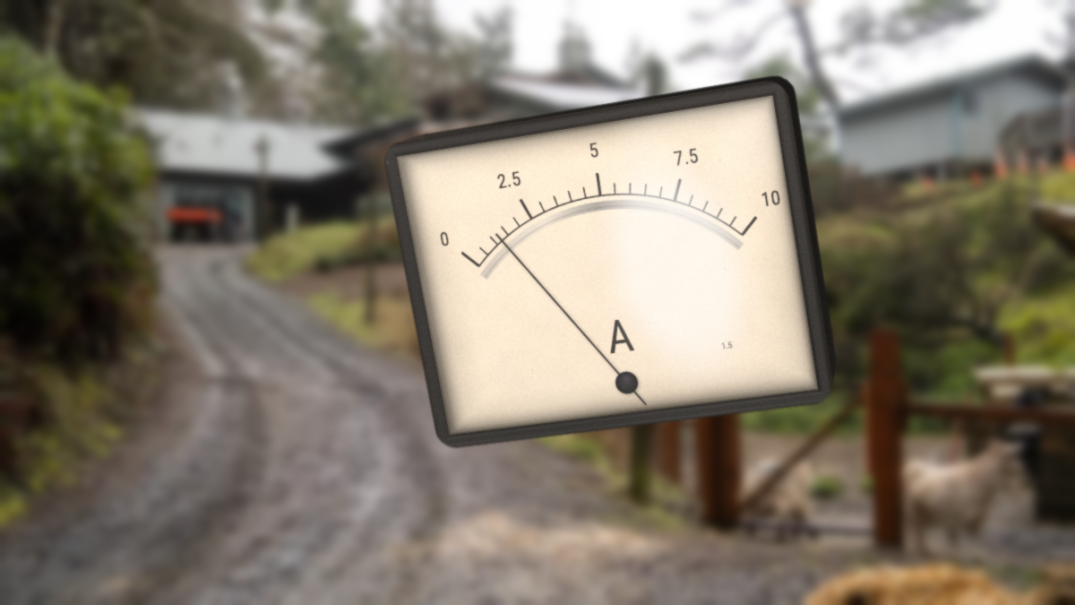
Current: 1.25 A
